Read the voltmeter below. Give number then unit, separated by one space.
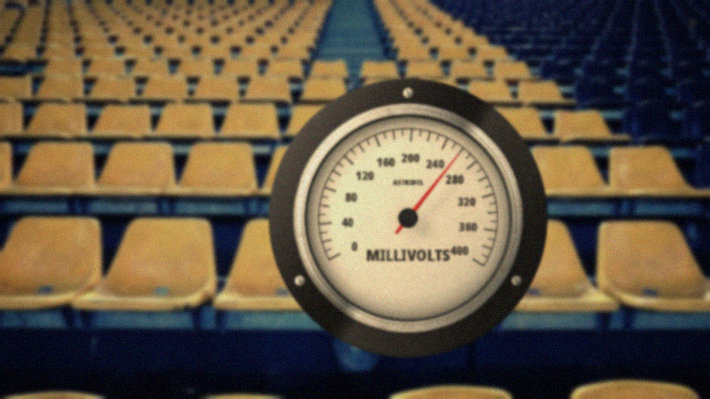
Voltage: 260 mV
